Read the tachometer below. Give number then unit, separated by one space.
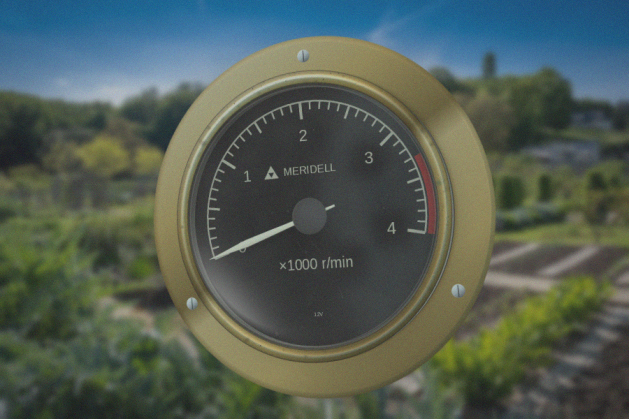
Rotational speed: 0 rpm
